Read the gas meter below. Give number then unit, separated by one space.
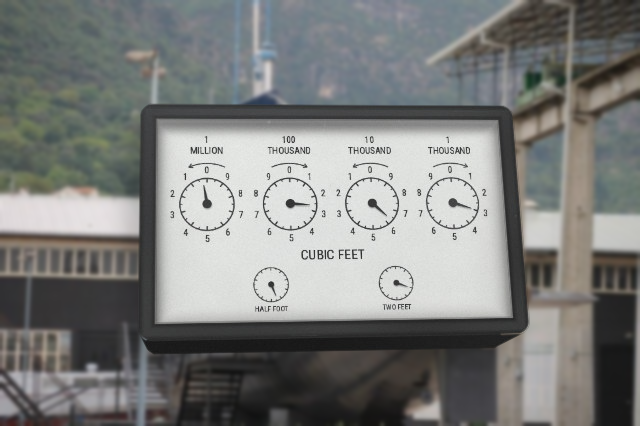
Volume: 26300 ft³
